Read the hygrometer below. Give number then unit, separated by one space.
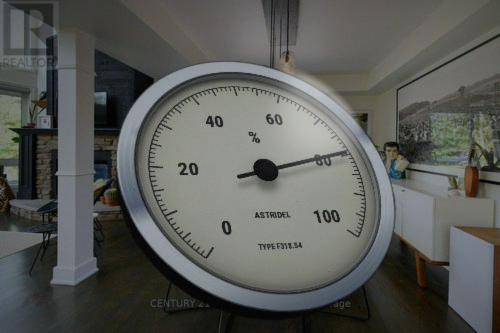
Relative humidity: 80 %
